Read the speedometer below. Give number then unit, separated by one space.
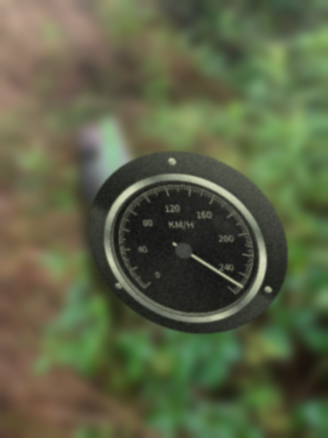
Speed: 250 km/h
